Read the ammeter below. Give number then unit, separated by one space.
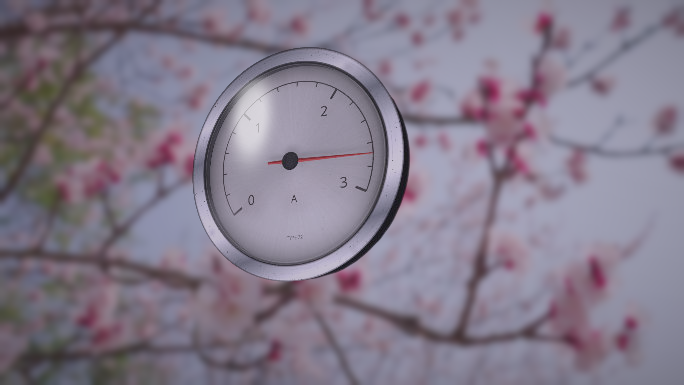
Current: 2.7 A
